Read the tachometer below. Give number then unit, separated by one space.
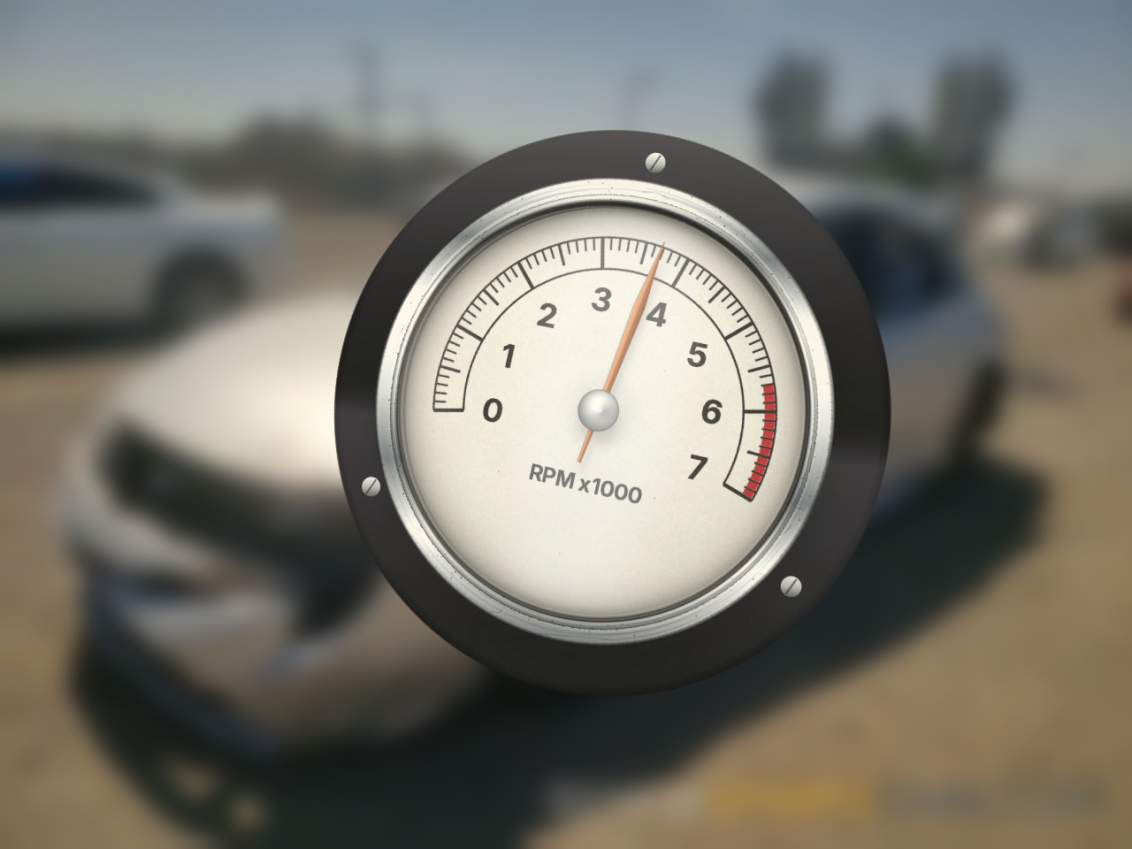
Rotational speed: 3700 rpm
